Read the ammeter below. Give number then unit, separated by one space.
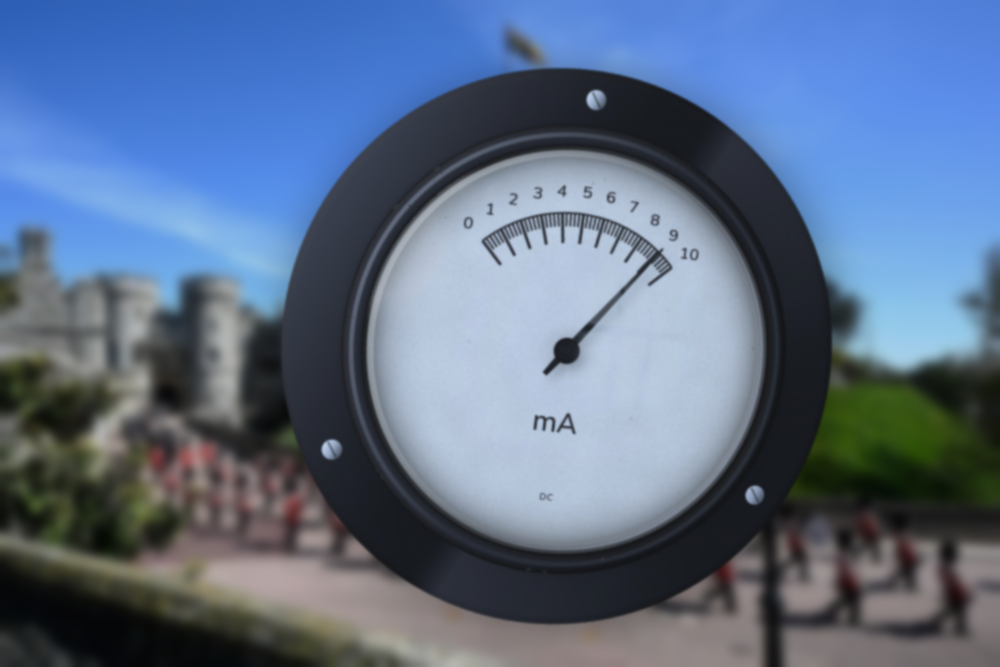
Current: 9 mA
